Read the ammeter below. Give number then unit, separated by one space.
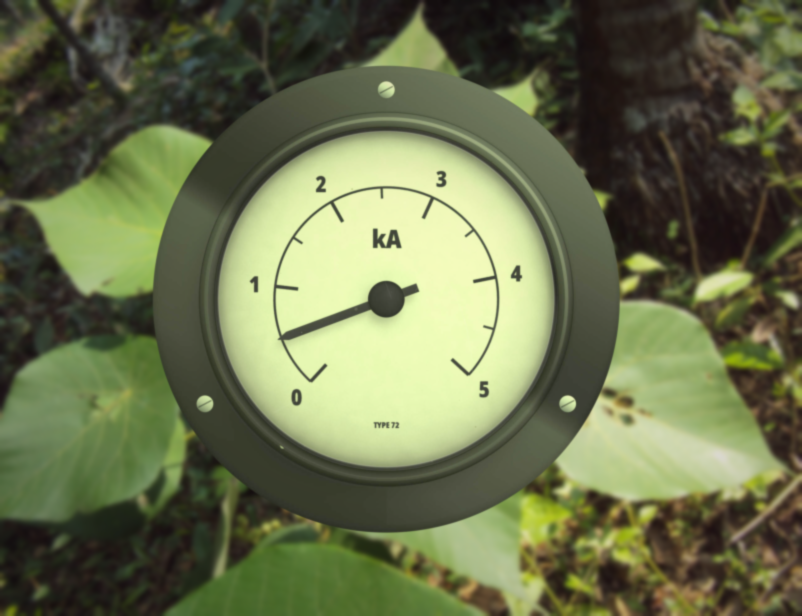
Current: 0.5 kA
